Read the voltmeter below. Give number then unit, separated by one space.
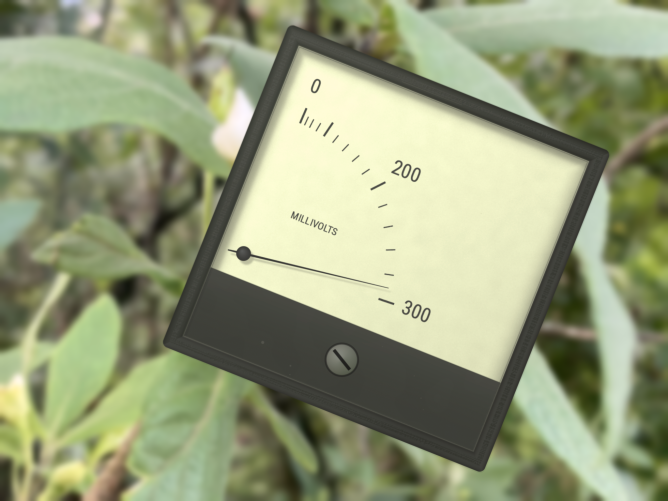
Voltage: 290 mV
